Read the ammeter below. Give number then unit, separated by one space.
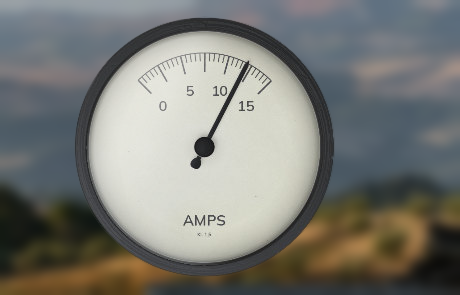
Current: 12 A
